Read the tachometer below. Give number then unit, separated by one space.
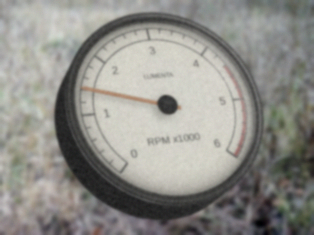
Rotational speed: 1400 rpm
